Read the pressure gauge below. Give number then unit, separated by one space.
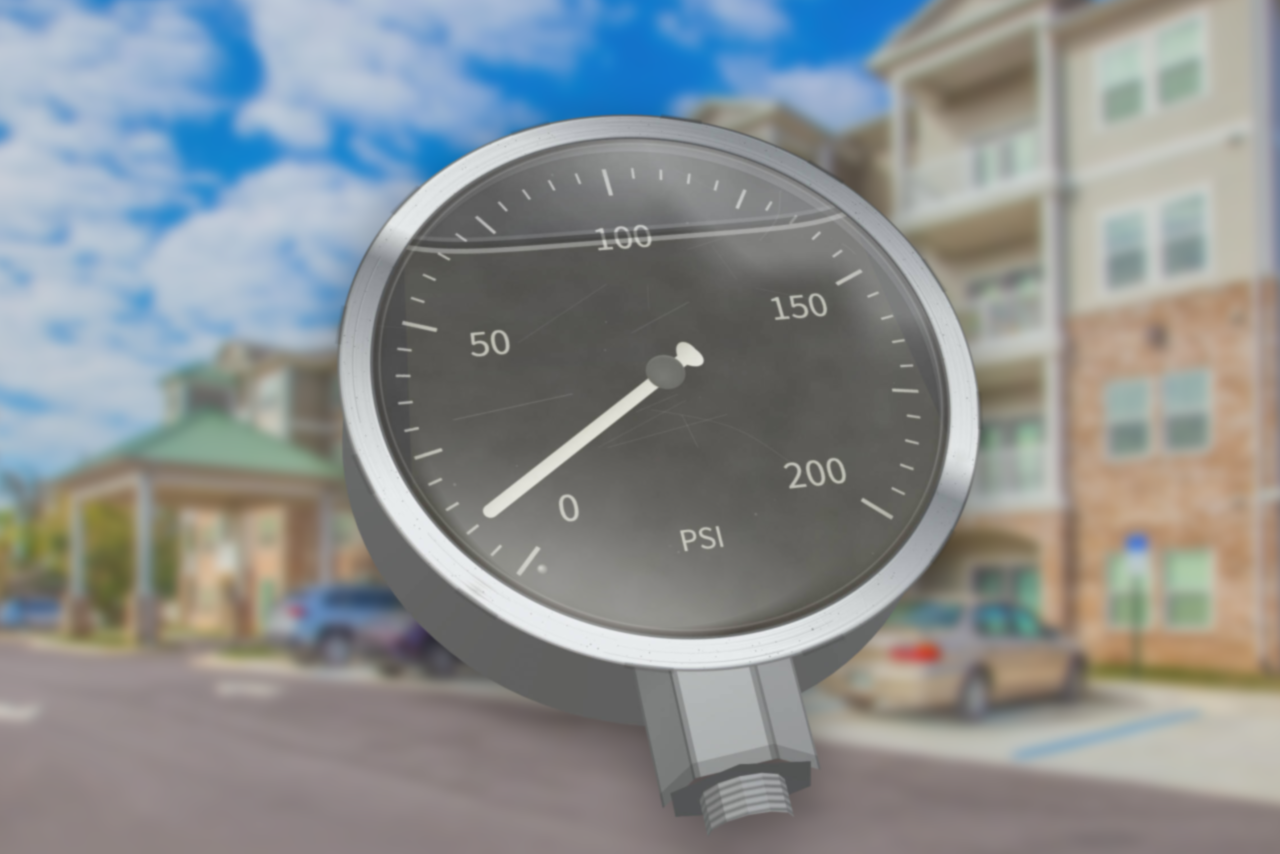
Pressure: 10 psi
